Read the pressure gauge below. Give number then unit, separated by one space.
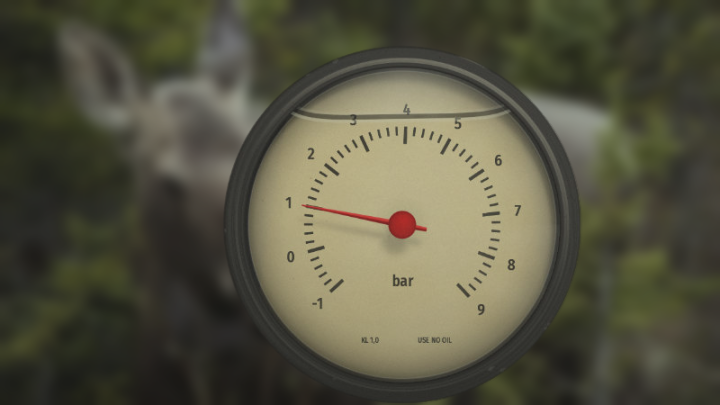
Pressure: 1 bar
